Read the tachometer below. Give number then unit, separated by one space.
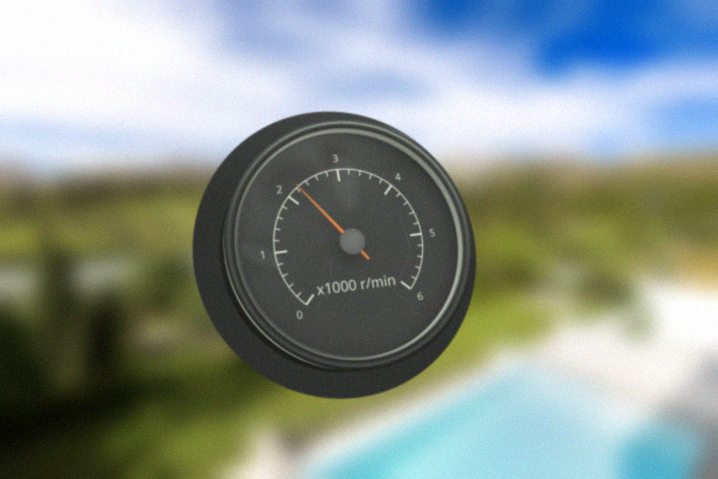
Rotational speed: 2200 rpm
